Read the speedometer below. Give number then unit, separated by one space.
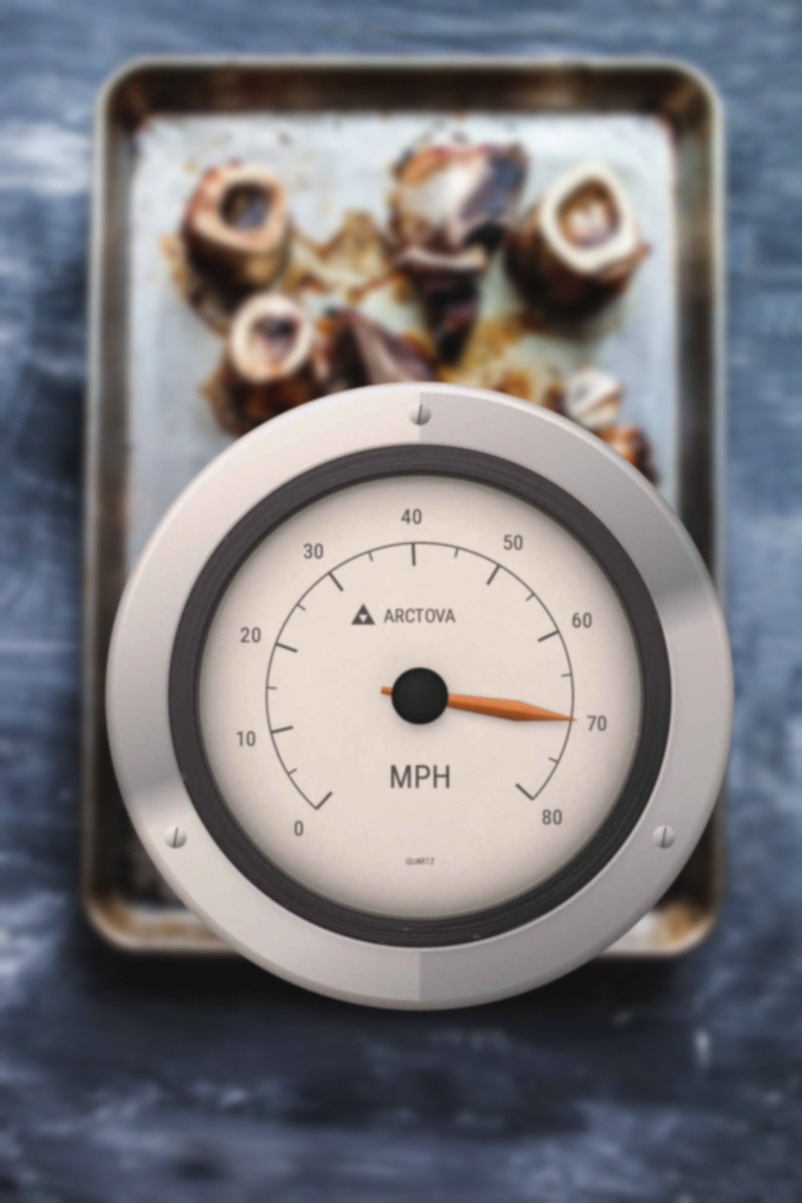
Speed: 70 mph
